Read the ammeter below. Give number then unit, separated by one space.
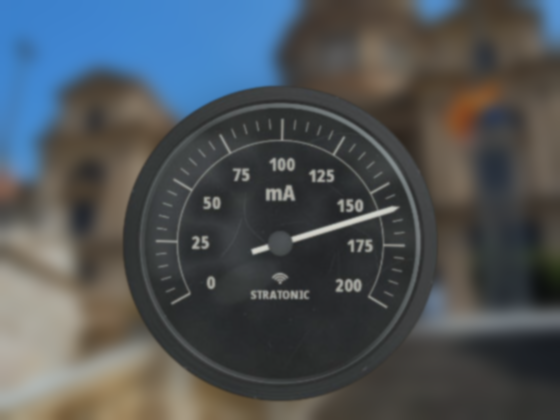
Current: 160 mA
